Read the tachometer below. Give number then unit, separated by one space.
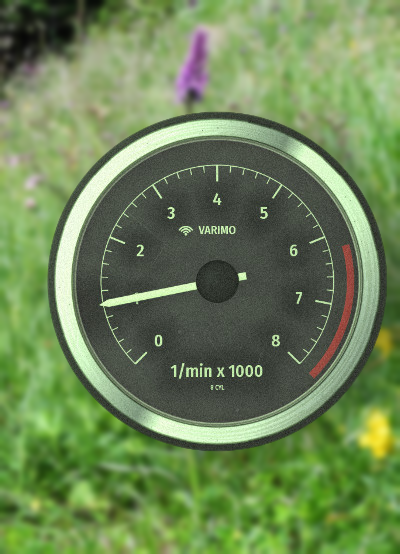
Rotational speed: 1000 rpm
